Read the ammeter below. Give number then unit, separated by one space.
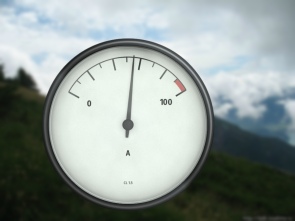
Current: 55 A
